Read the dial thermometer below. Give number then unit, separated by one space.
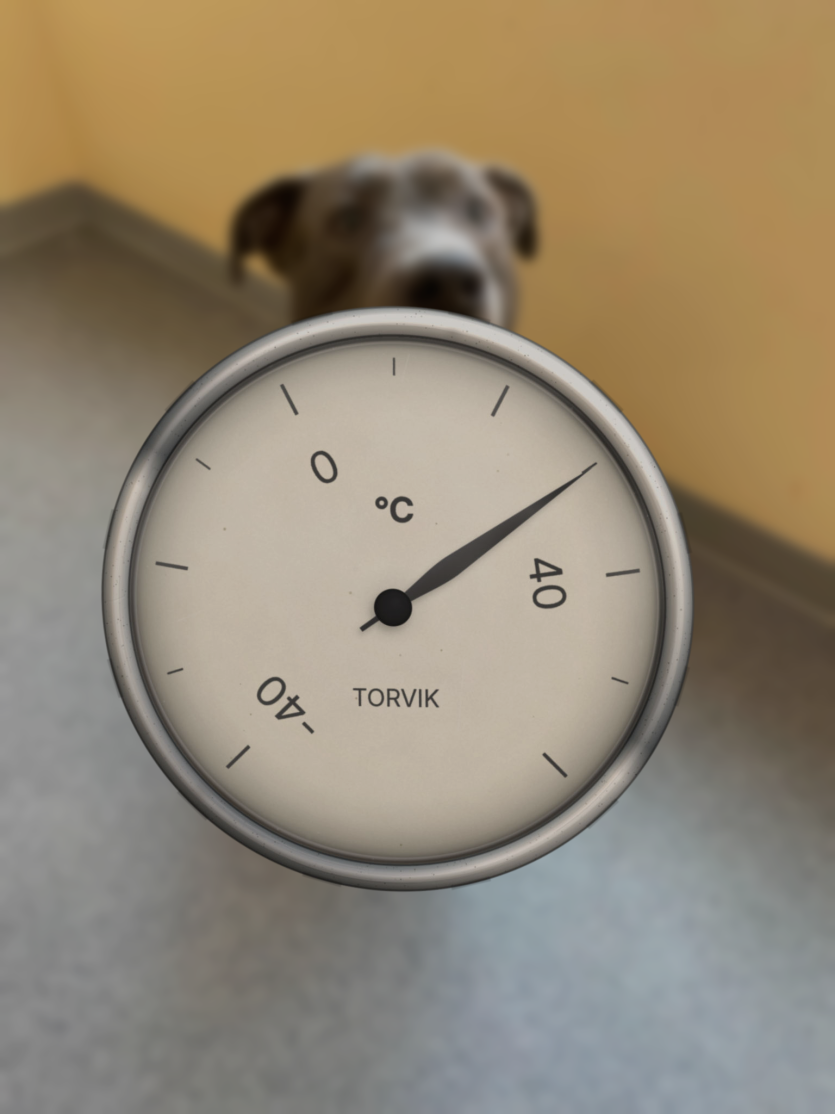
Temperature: 30 °C
